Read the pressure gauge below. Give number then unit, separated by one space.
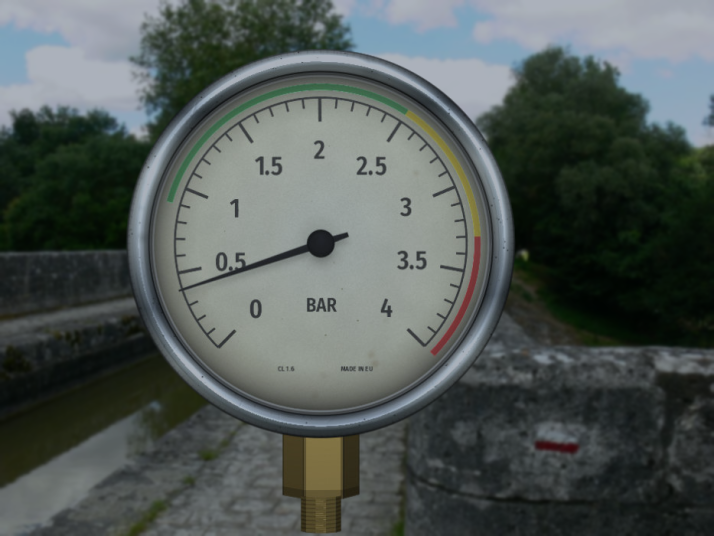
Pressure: 0.4 bar
